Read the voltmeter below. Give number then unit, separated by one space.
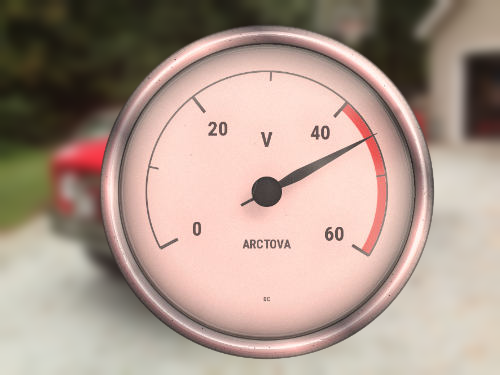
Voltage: 45 V
